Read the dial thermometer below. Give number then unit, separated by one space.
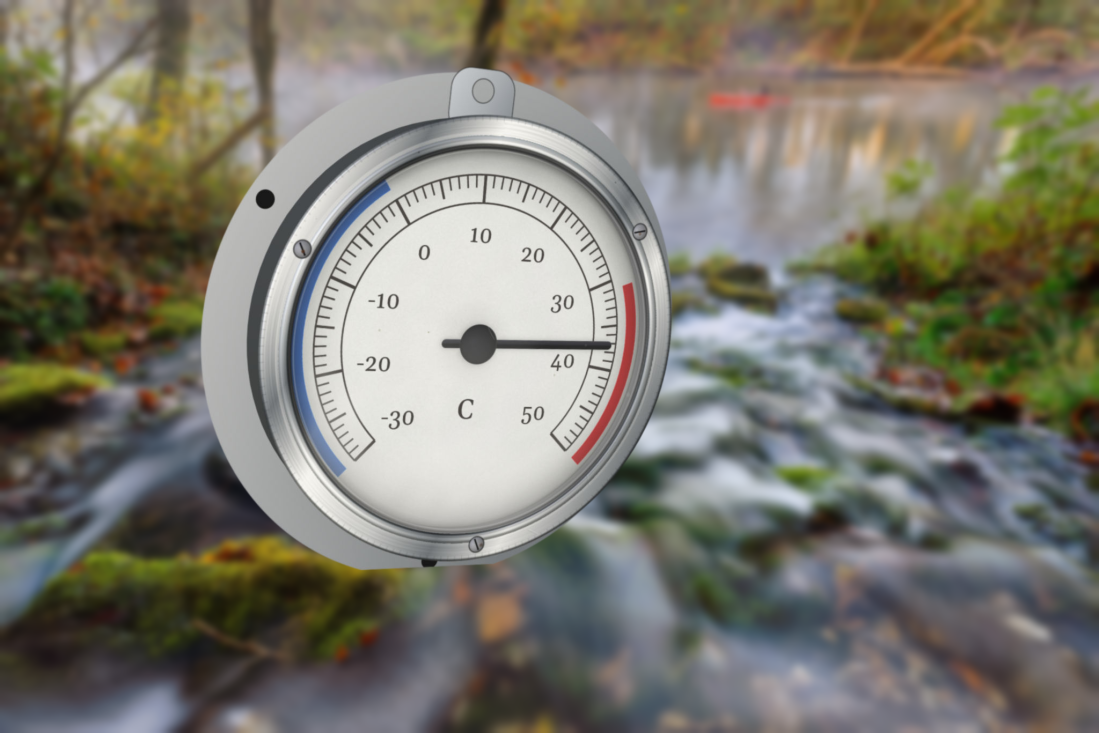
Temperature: 37 °C
